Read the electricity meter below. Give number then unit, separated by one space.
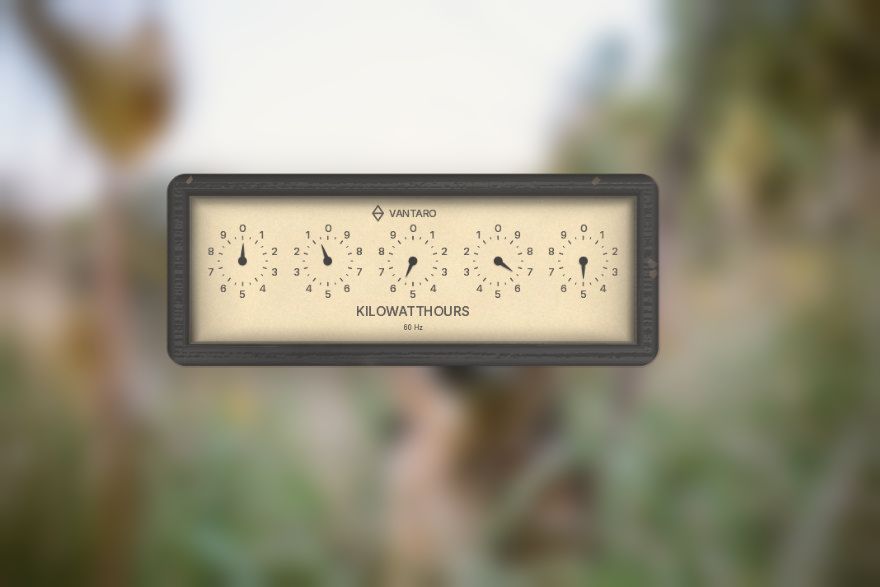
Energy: 565 kWh
